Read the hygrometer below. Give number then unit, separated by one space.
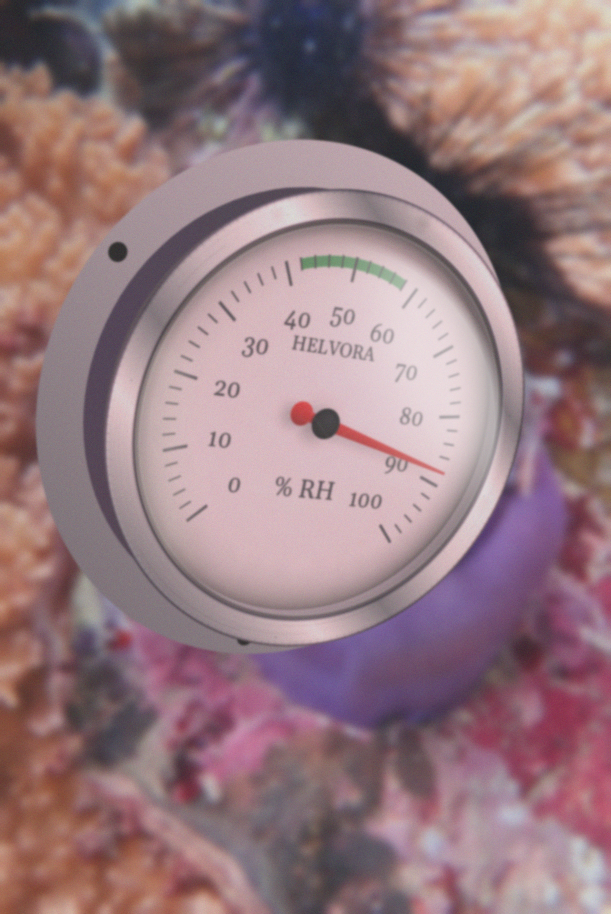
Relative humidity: 88 %
